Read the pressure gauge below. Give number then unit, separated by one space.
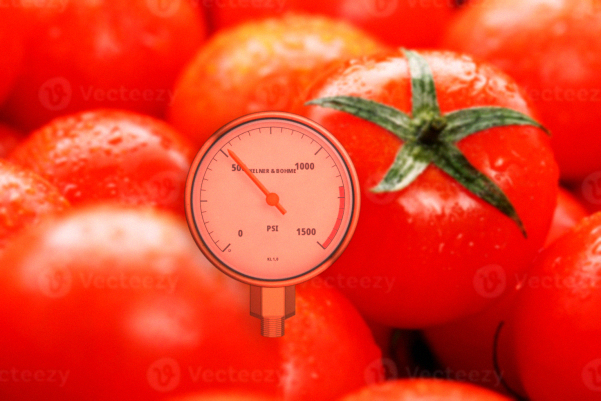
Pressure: 525 psi
